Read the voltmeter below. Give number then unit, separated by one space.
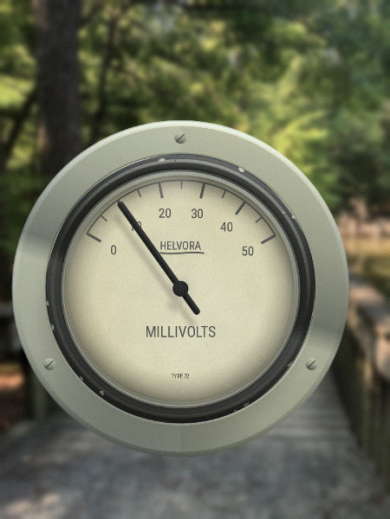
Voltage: 10 mV
